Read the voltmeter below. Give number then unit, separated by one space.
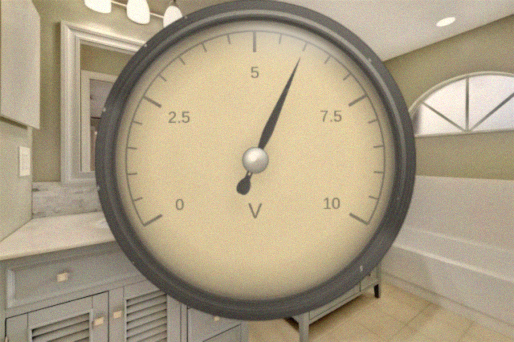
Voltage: 6 V
